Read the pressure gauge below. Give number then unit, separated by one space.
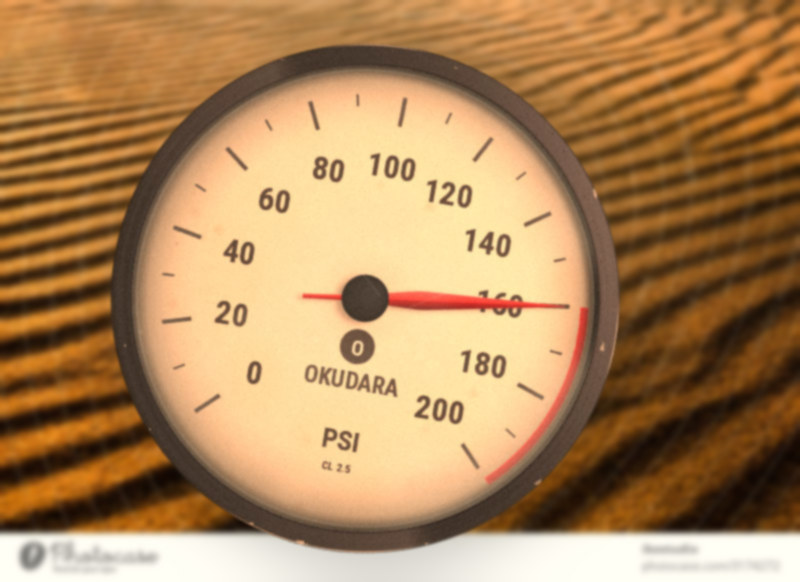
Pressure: 160 psi
